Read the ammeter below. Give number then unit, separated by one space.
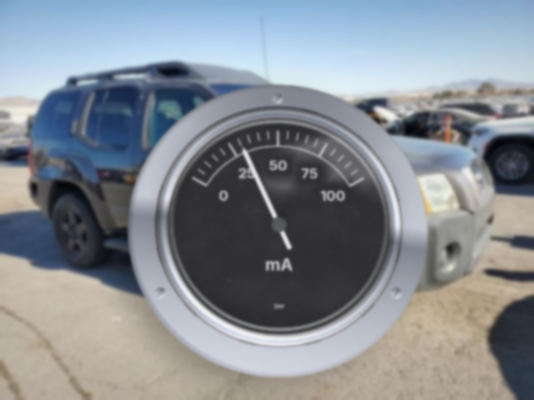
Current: 30 mA
